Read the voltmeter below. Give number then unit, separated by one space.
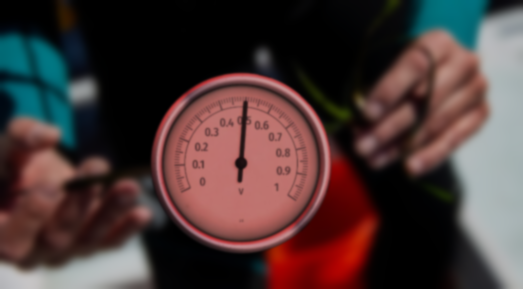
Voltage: 0.5 V
